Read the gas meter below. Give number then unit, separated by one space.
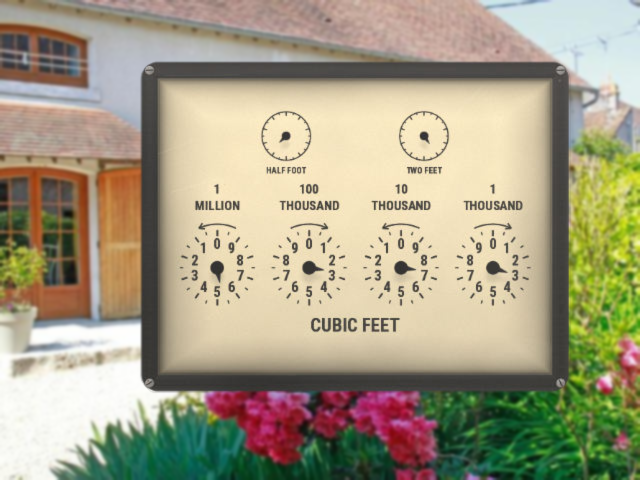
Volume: 527300 ft³
